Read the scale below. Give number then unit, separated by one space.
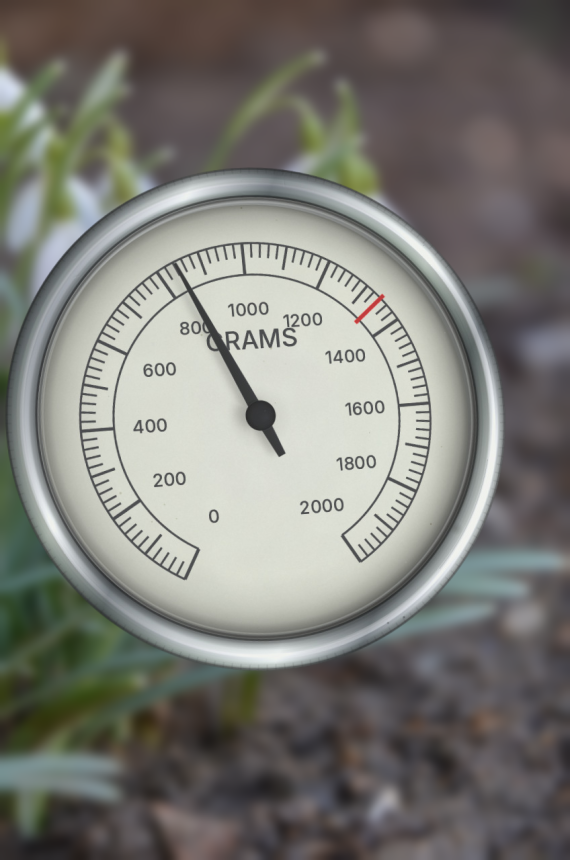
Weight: 840 g
